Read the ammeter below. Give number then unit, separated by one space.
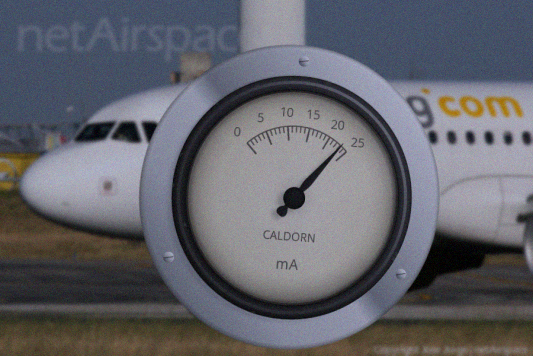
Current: 23 mA
